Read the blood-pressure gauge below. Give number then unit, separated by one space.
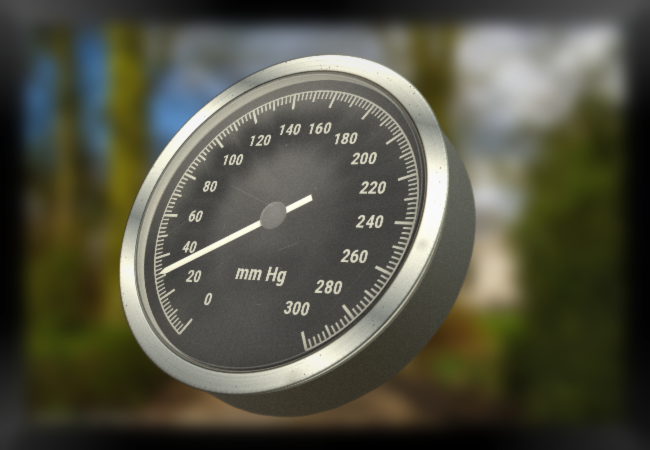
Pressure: 30 mmHg
